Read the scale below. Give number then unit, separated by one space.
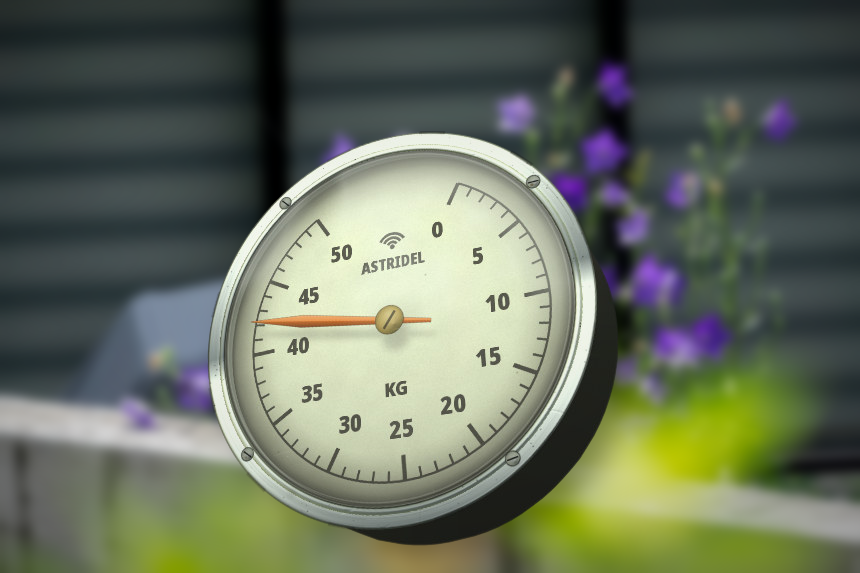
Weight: 42 kg
